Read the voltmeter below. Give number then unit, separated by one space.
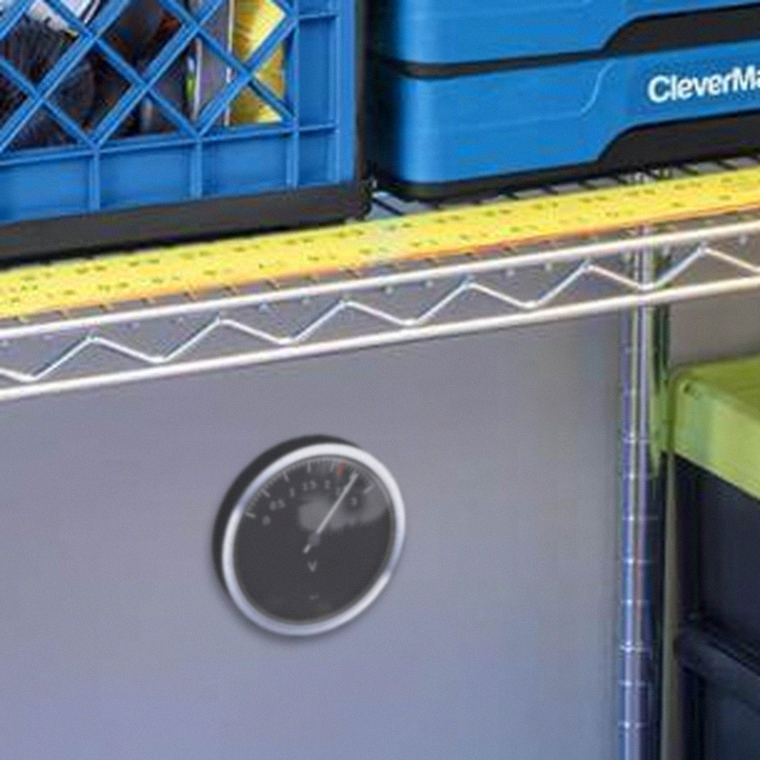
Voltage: 2.5 V
